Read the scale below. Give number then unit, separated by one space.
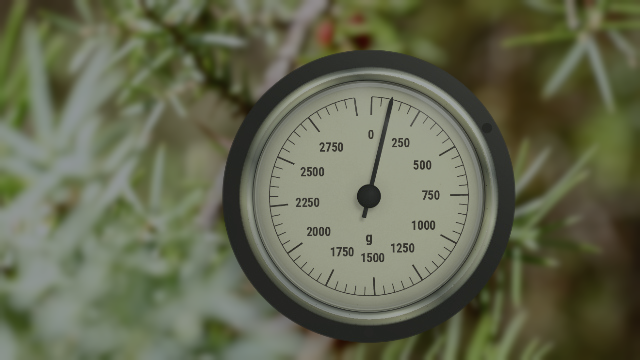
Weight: 100 g
